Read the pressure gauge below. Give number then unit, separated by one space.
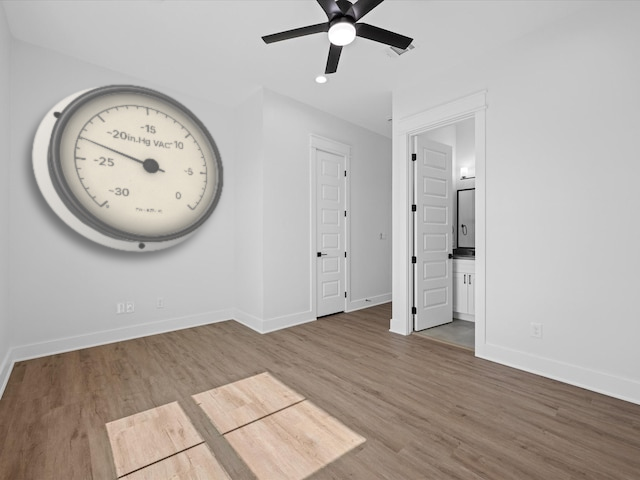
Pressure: -23 inHg
